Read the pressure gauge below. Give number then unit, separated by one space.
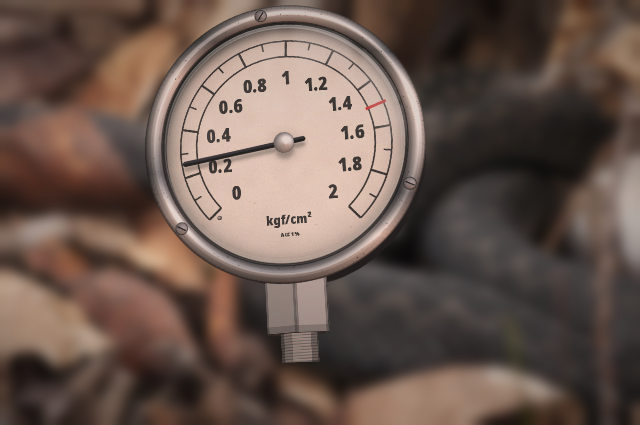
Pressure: 0.25 kg/cm²
